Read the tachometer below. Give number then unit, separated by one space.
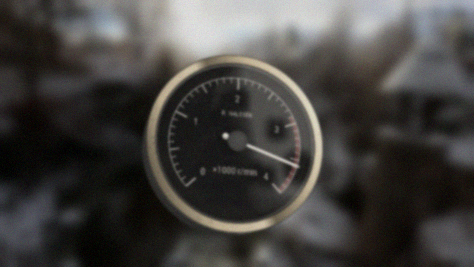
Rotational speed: 3600 rpm
